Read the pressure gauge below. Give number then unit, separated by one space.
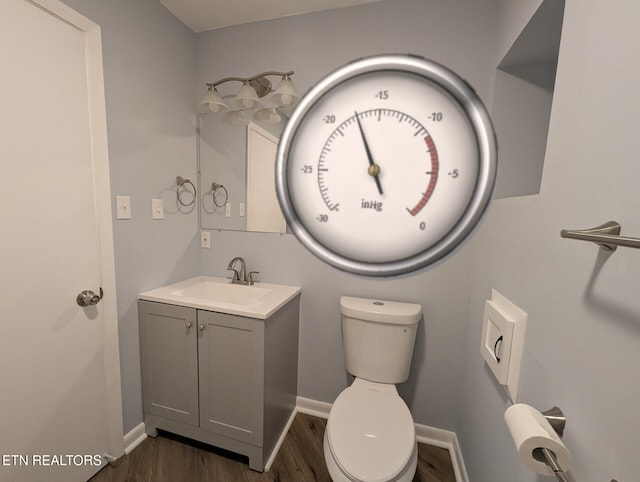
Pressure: -17.5 inHg
